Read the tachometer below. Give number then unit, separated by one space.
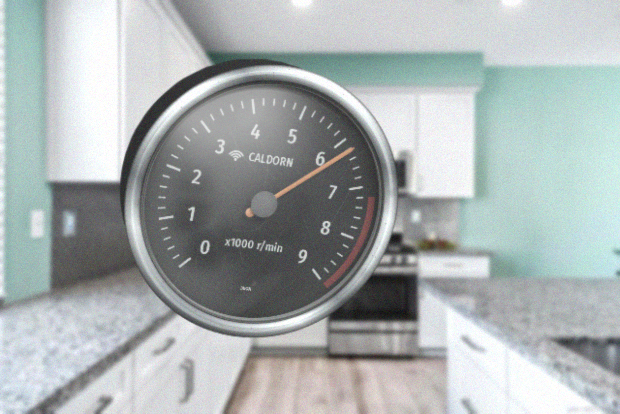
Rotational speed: 6200 rpm
